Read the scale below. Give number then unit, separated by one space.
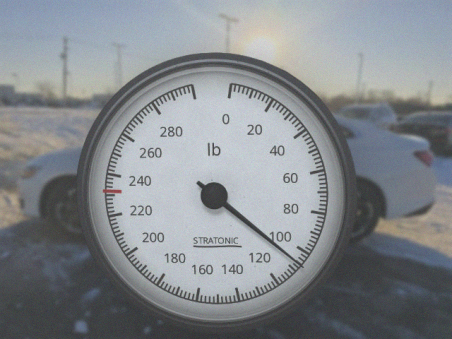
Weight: 106 lb
